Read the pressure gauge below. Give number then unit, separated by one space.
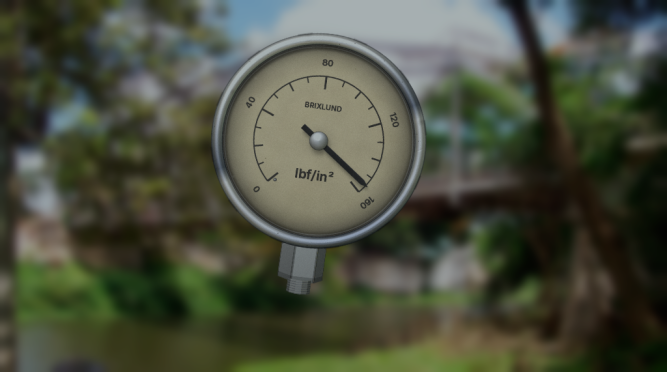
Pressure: 155 psi
